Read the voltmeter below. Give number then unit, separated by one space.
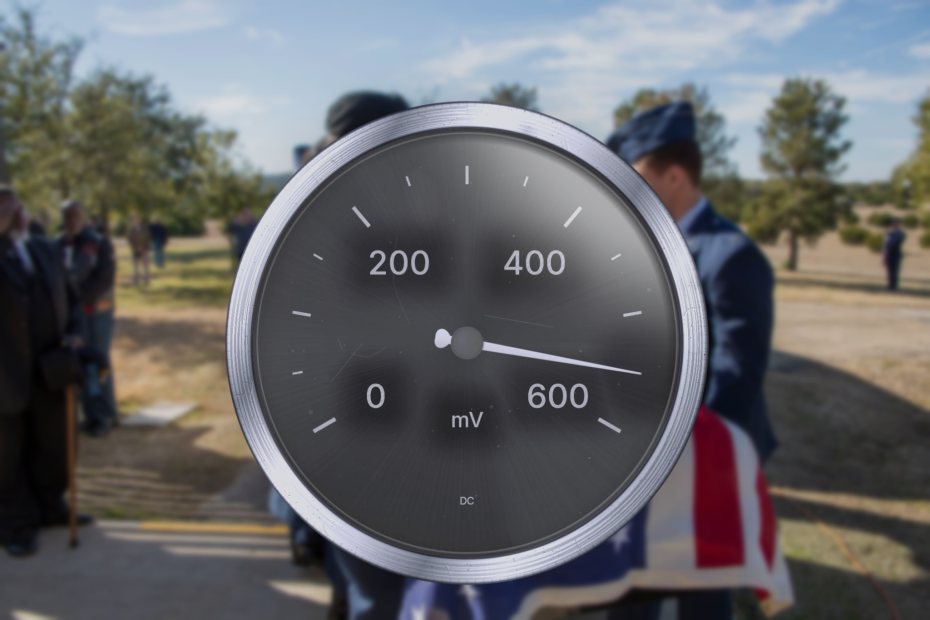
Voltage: 550 mV
